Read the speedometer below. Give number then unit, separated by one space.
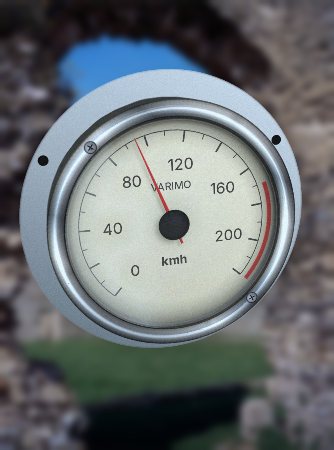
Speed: 95 km/h
